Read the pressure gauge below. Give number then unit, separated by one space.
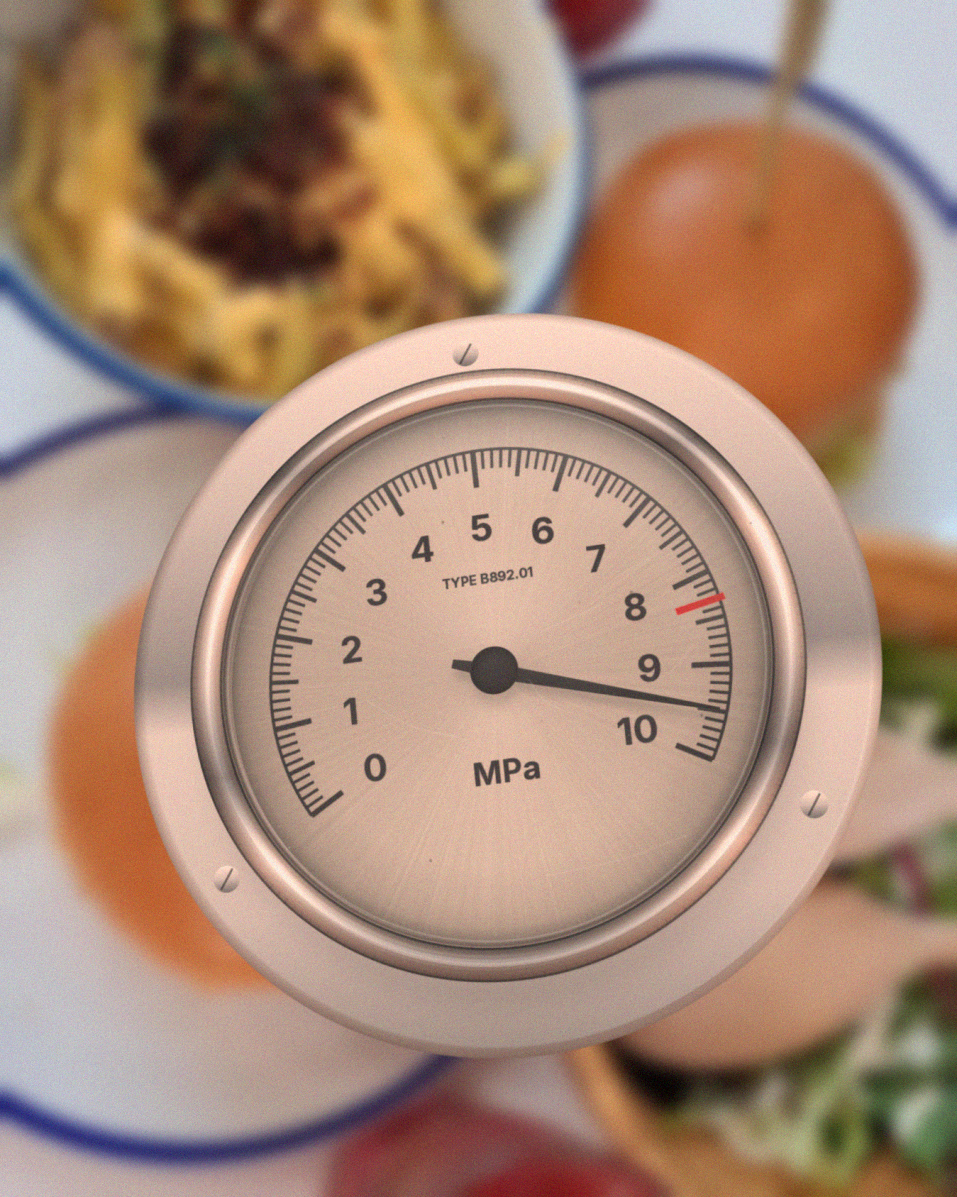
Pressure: 9.5 MPa
